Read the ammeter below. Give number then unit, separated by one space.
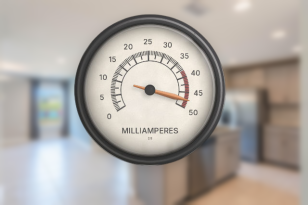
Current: 47.5 mA
